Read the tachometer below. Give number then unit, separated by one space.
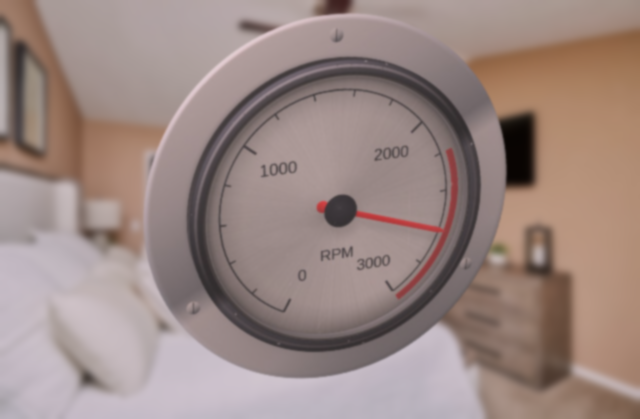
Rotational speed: 2600 rpm
